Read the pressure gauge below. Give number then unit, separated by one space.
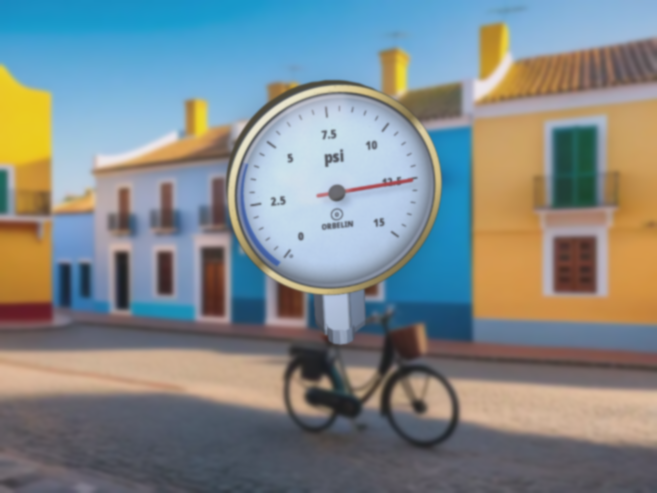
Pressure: 12.5 psi
